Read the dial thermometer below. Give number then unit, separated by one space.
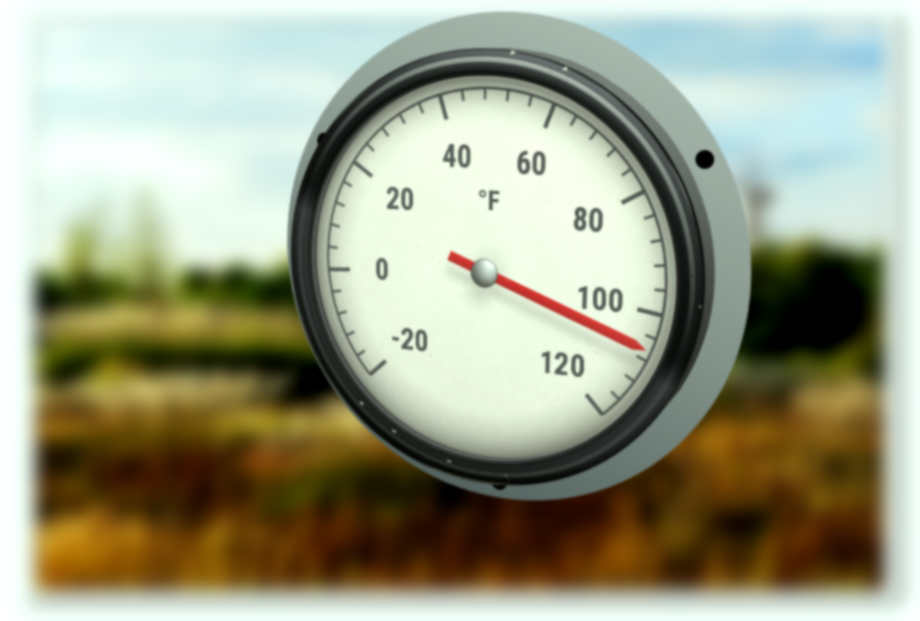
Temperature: 106 °F
